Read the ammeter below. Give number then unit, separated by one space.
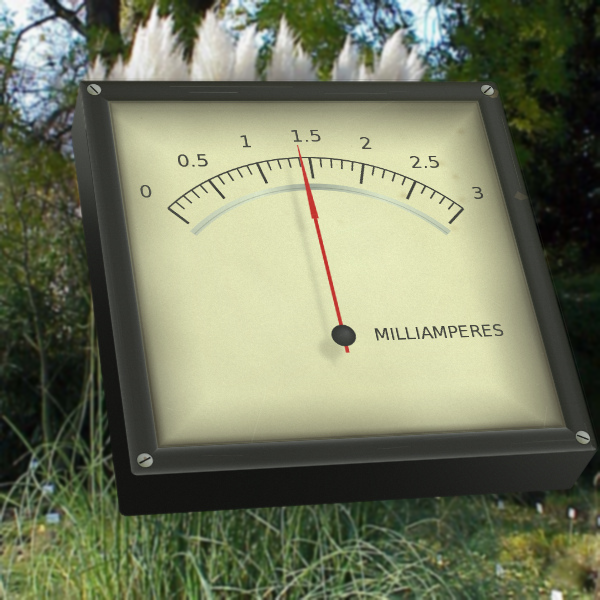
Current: 1.4 mA
